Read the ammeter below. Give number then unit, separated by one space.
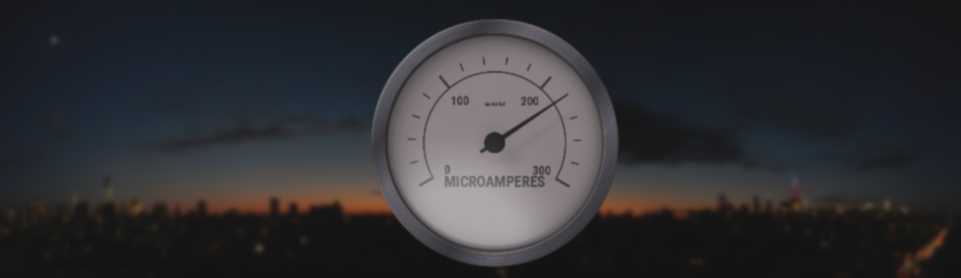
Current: 220 µA
